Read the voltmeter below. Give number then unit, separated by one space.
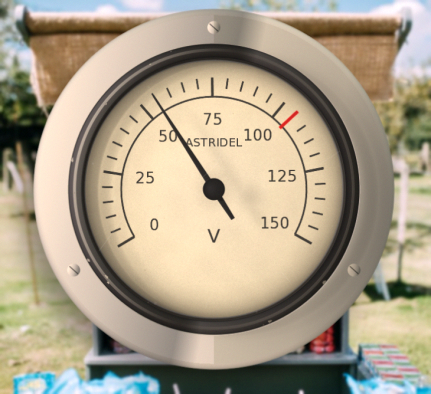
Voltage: 55 V
